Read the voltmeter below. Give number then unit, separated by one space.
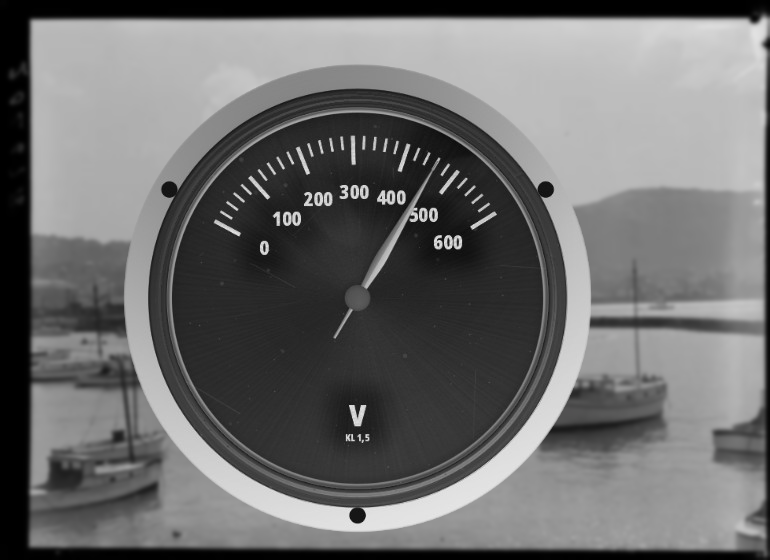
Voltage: 460 V
